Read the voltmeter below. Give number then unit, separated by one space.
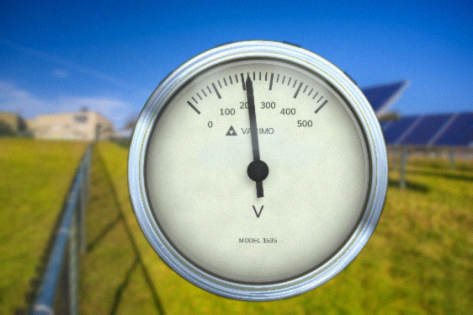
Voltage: 220 V
